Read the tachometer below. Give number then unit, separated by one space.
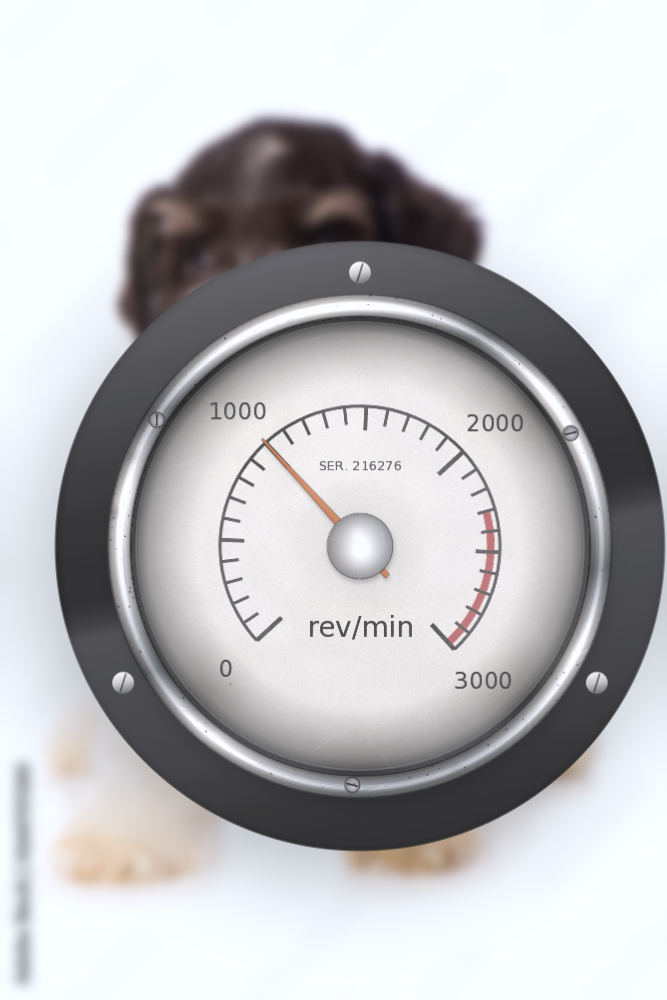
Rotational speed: 1000 rpm
